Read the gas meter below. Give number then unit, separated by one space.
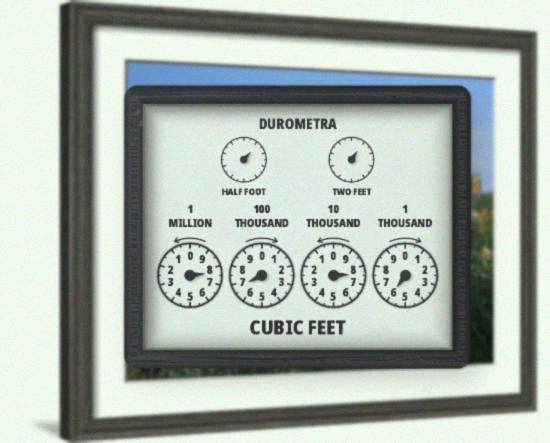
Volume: 767600 ft³
